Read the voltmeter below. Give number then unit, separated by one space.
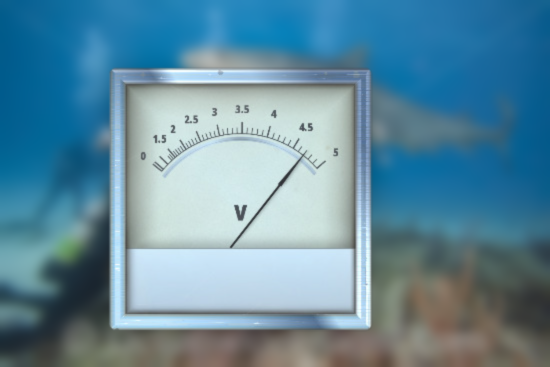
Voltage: 4.7 V
